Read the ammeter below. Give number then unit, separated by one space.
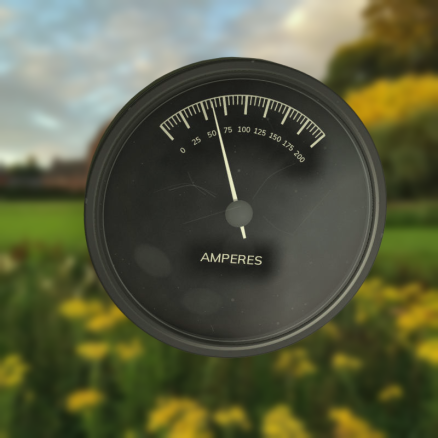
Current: 60 A
